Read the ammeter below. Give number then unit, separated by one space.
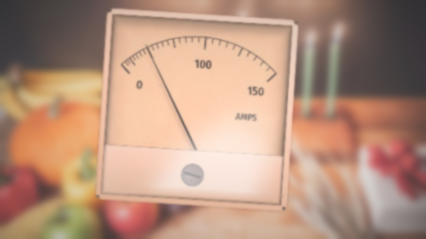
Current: 50 A
